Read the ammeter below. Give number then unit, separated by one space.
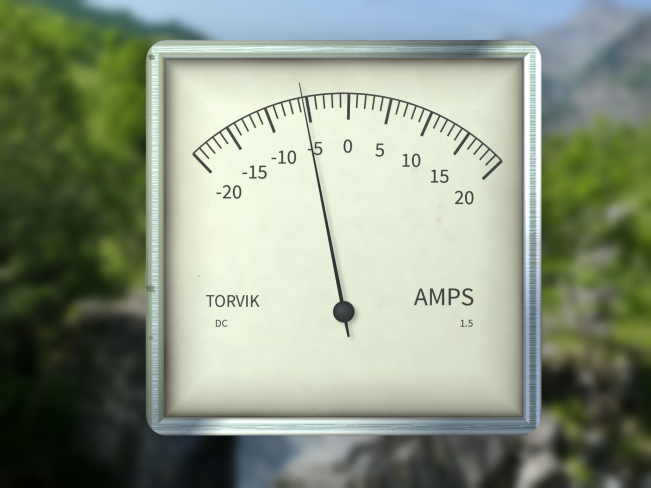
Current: -5.5 A
